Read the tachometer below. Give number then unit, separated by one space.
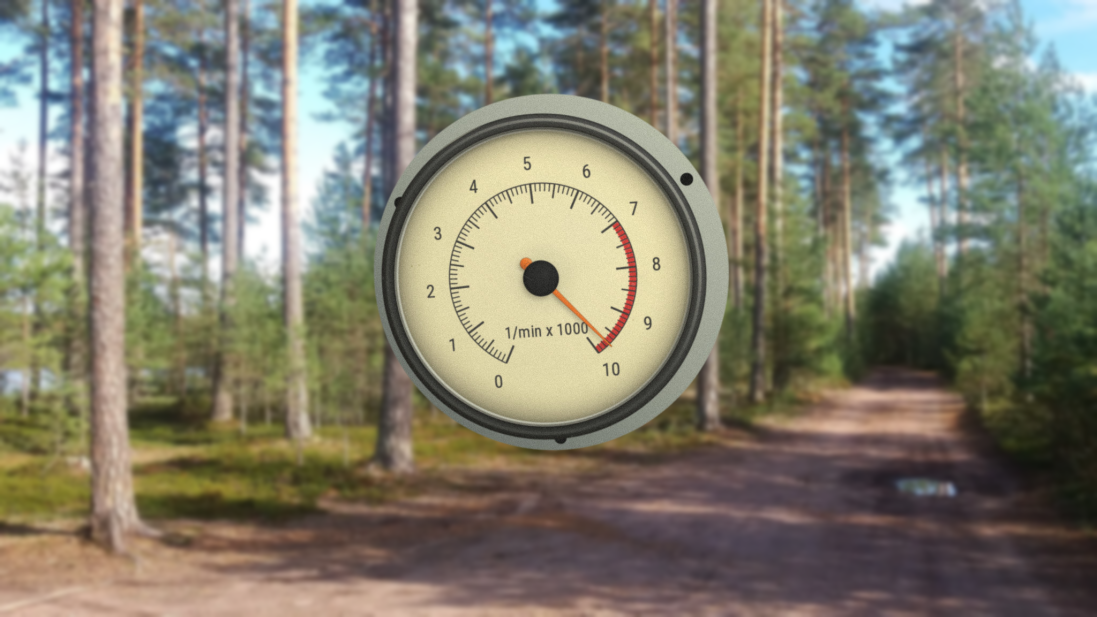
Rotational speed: 9700 rpm
